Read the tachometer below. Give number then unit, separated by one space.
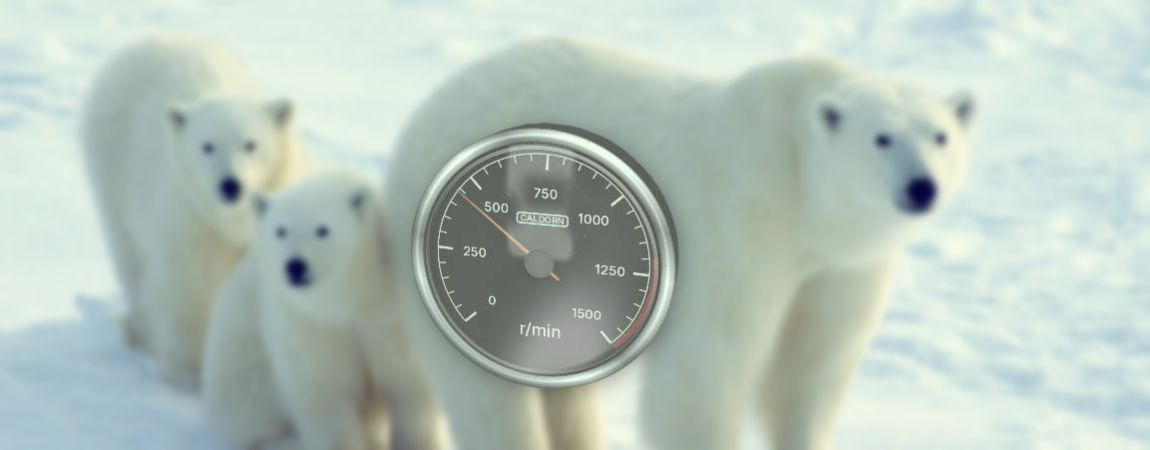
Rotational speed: 450 rpm
